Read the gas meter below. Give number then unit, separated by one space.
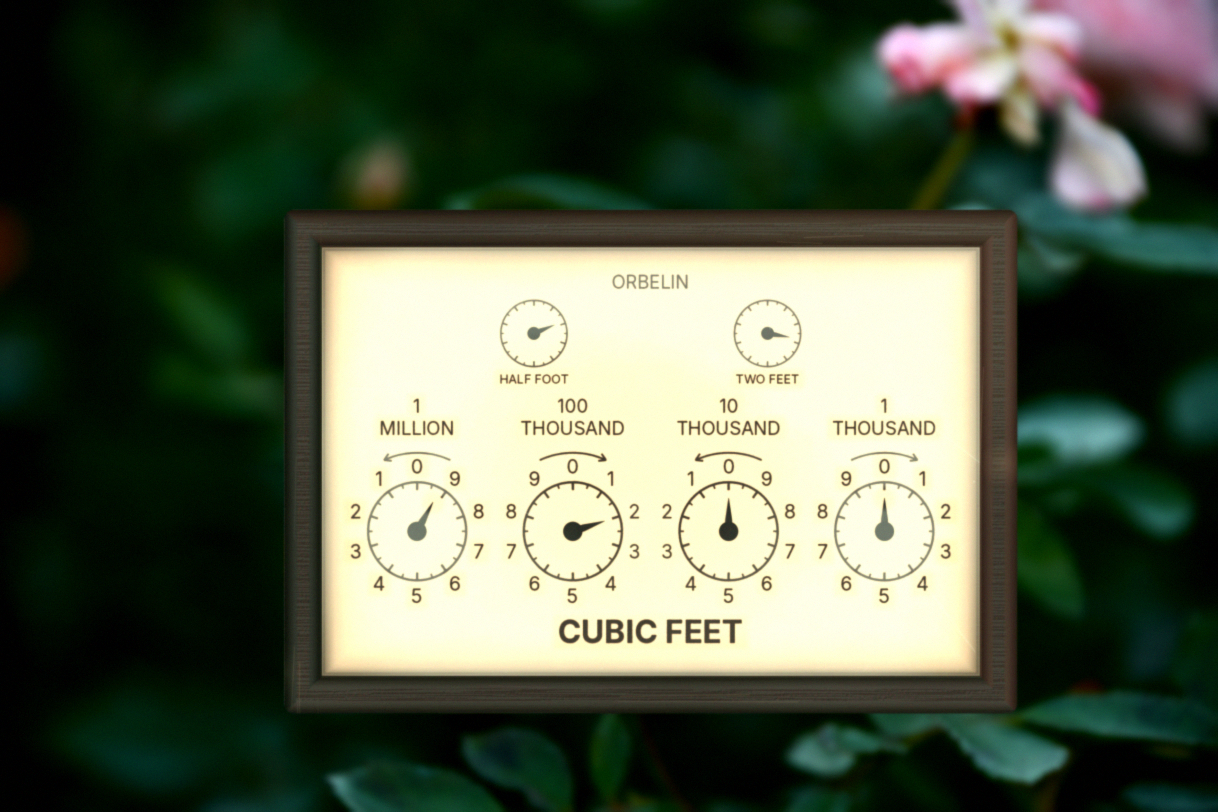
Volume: 920000 ft³
